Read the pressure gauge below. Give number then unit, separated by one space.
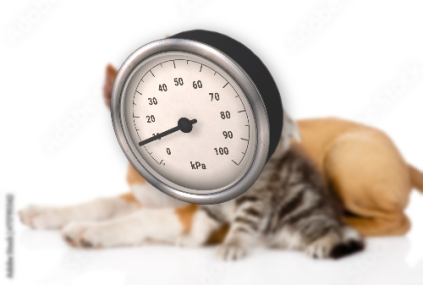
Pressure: 10 kPa
